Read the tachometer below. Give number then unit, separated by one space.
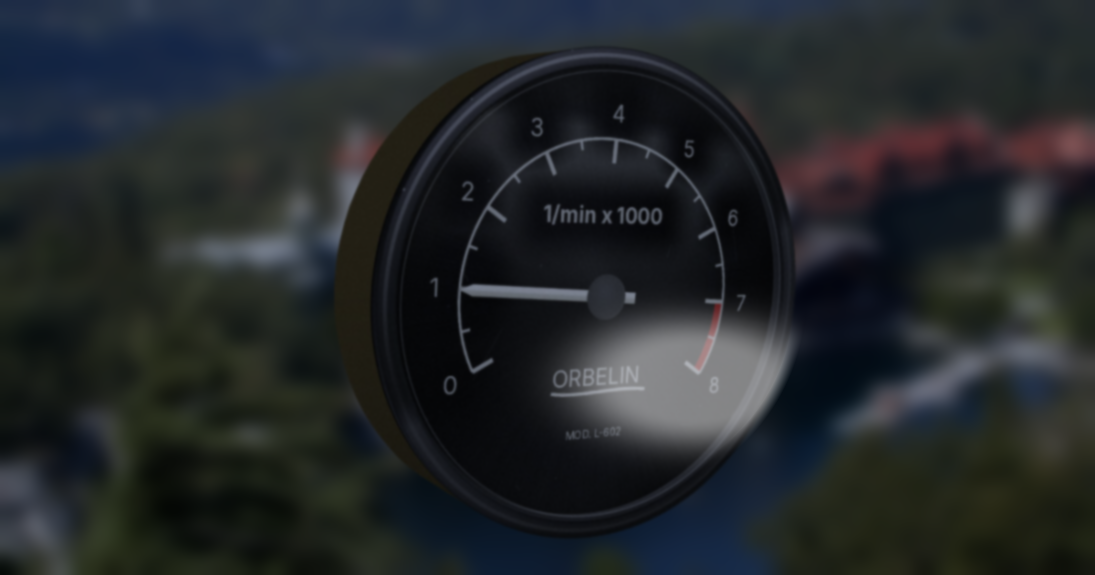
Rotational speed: 1000 rpm
